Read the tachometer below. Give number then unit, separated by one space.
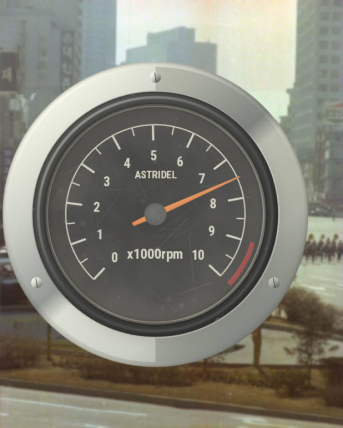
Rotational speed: 7500 rpm
